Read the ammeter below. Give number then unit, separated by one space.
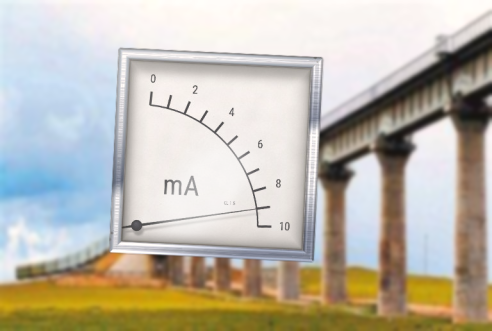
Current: 9 mA
